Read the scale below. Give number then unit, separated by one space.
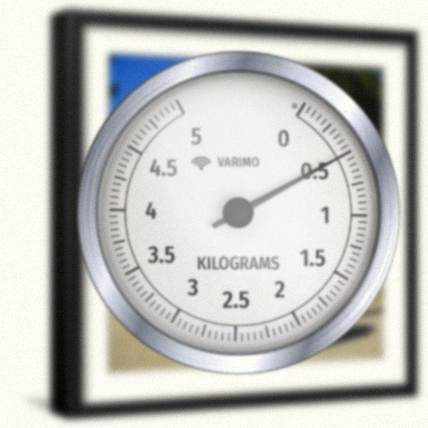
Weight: 0.5 kg
